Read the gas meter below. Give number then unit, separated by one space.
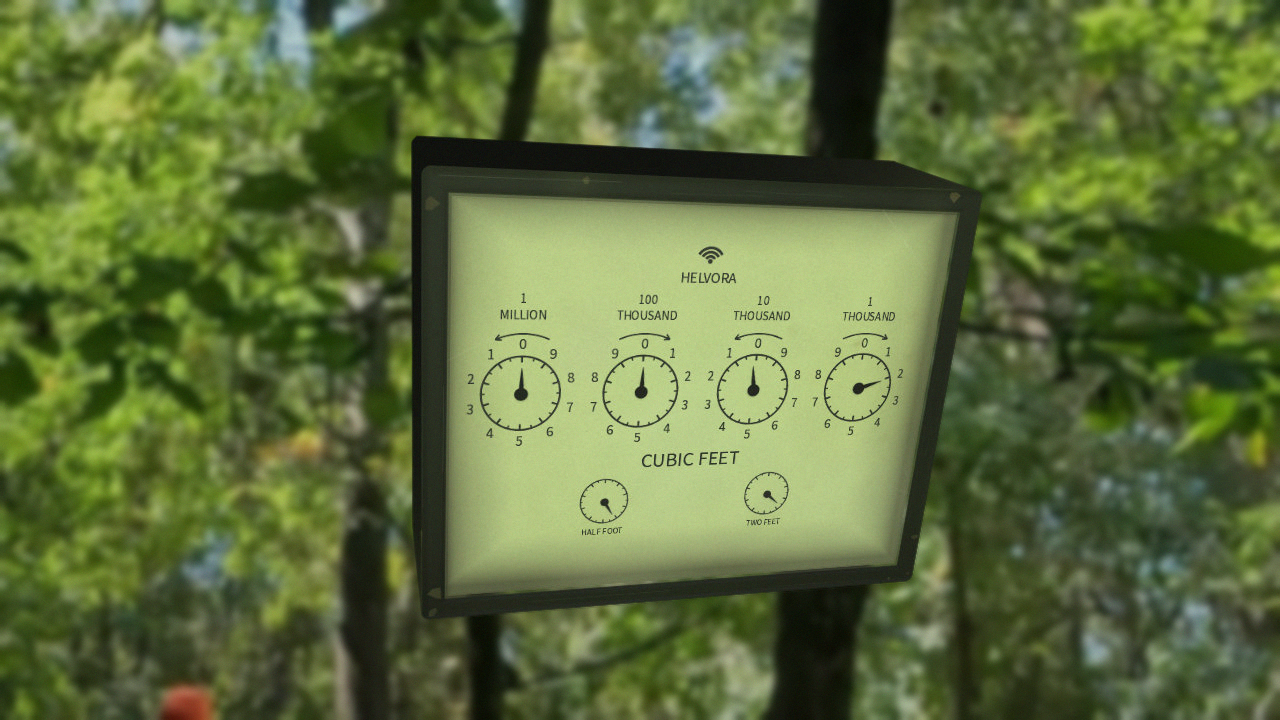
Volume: 200 ft³
